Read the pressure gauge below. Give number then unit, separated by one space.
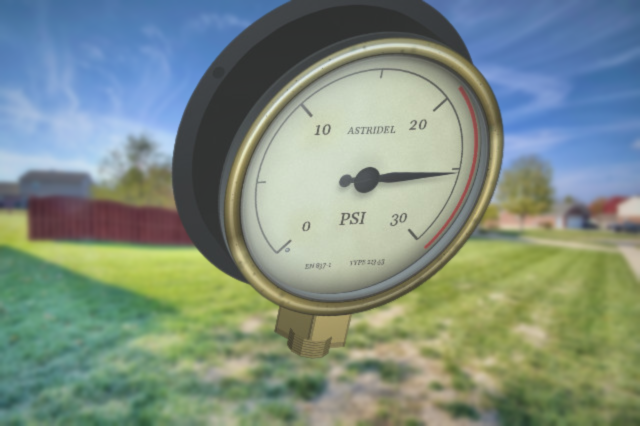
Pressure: 25 psi
